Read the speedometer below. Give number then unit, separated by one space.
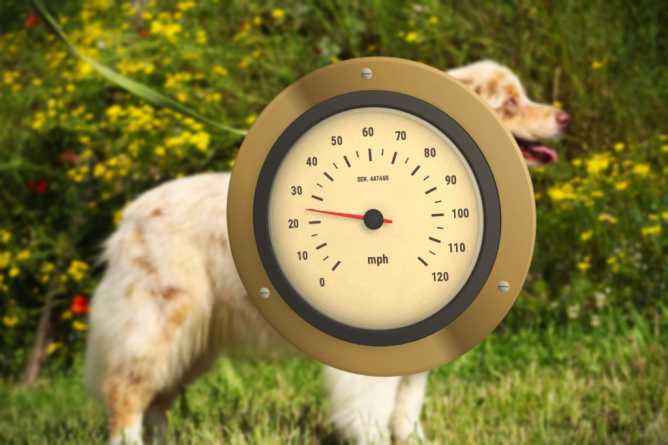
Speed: 25 mph
